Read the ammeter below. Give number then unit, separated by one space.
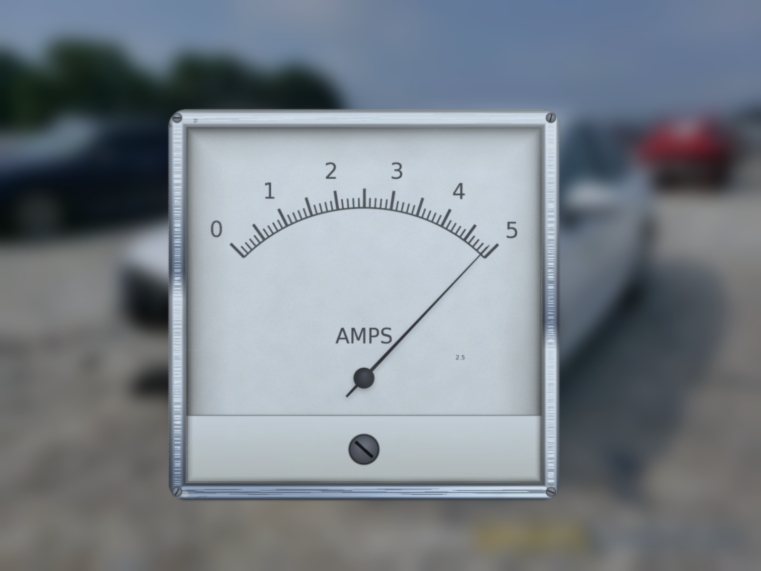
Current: 4.9 A
